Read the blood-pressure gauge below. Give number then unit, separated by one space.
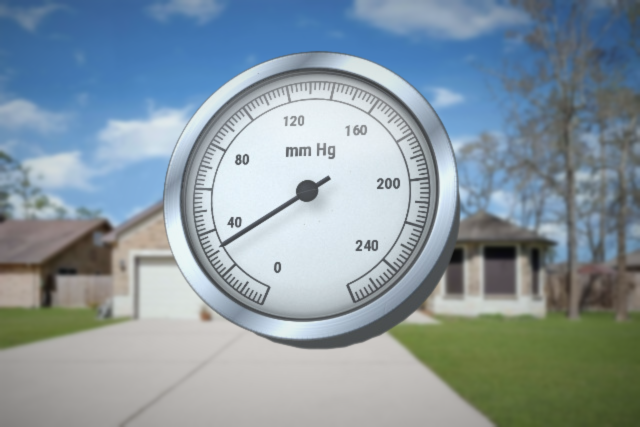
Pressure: 30 mmHg
